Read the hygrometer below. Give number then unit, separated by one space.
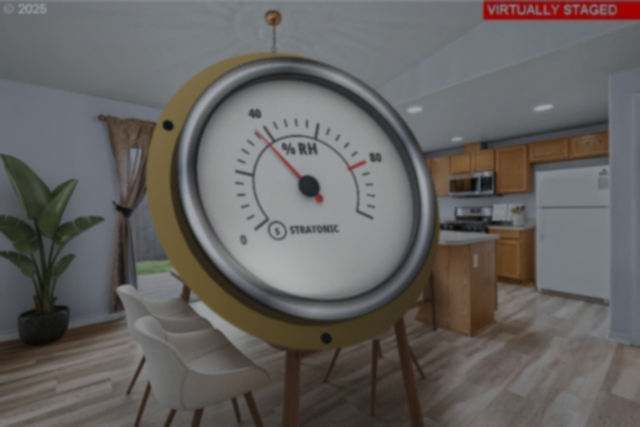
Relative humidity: 36 %
